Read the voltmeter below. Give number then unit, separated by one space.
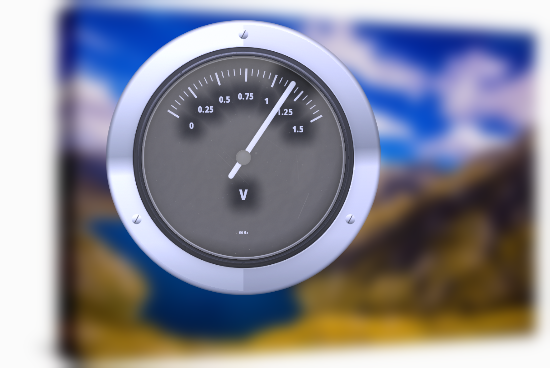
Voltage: 1.15 V
